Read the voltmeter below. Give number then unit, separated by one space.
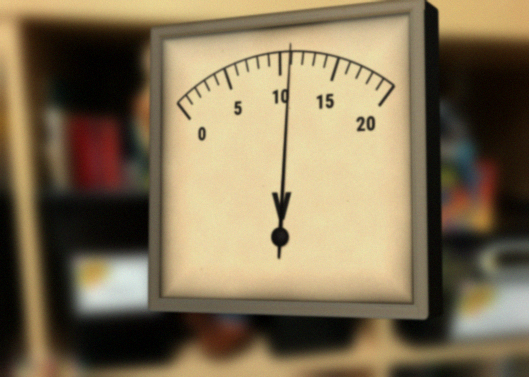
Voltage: 11 V
